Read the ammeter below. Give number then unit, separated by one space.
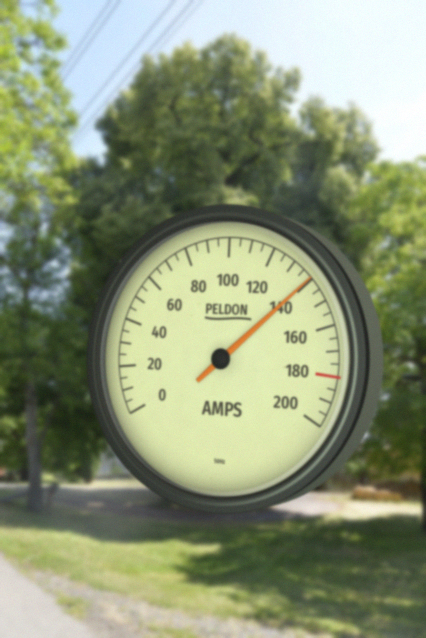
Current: 140 A
